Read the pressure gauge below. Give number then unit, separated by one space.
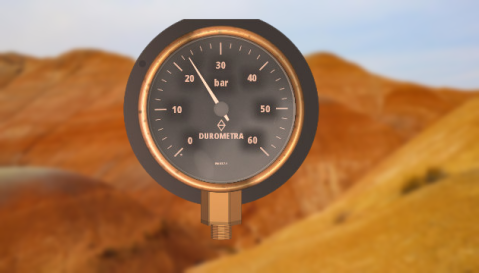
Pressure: 23 bar
